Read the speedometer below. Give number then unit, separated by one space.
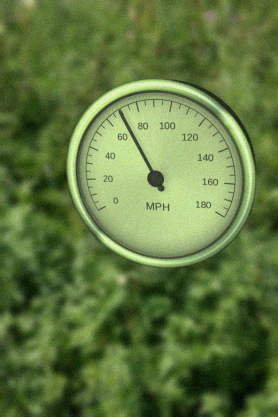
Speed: 70 mph
